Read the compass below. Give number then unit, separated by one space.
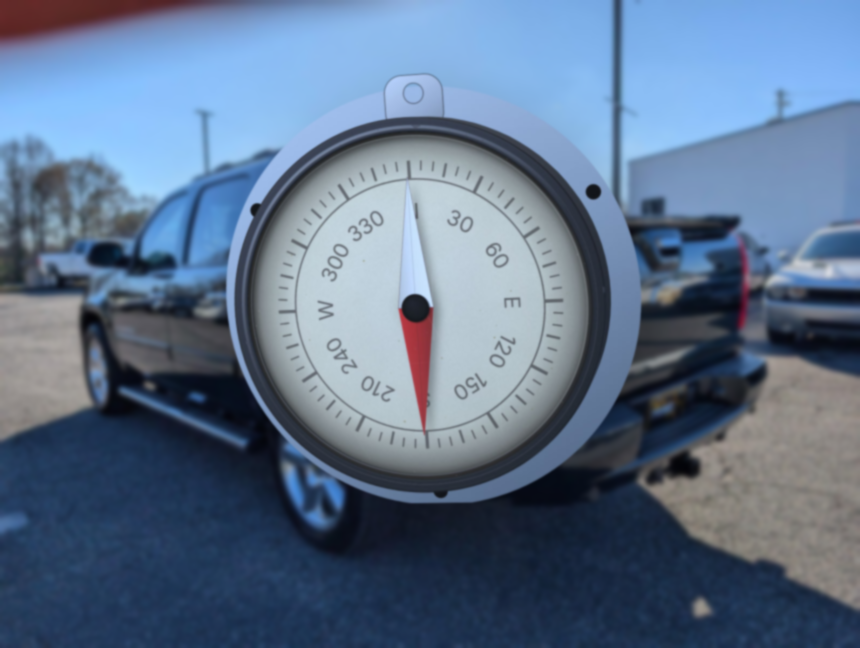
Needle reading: 180 °
